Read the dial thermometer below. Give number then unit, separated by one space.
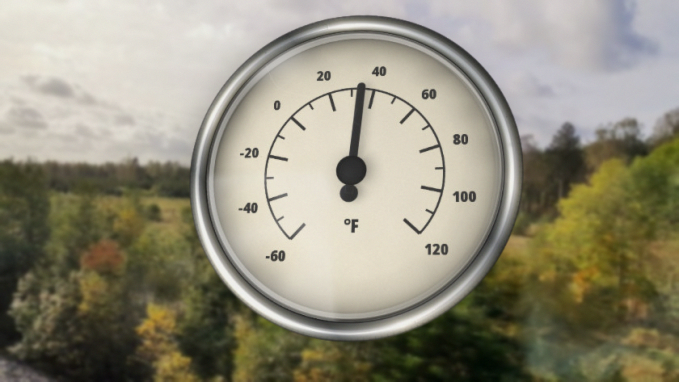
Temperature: 35 °F
